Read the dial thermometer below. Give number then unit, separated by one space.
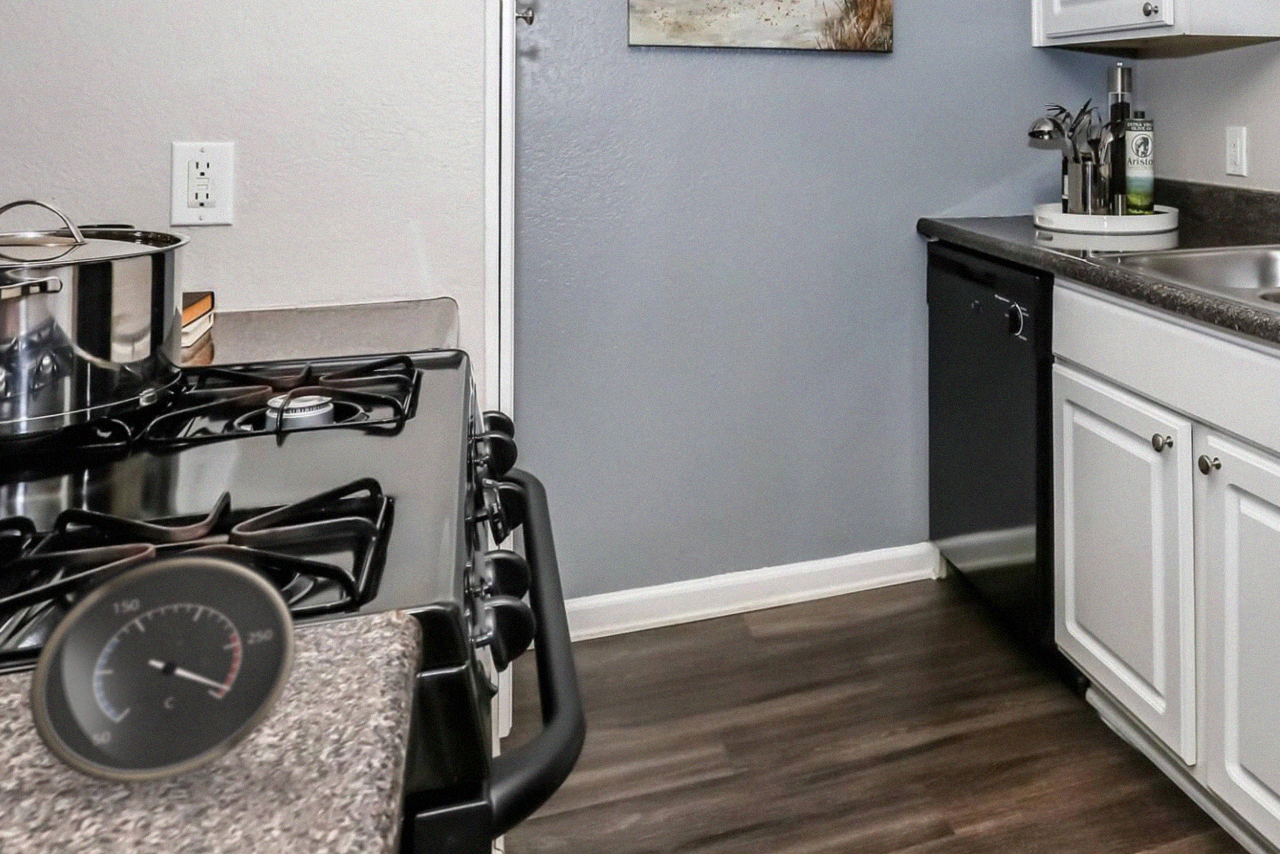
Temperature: 290 °C
